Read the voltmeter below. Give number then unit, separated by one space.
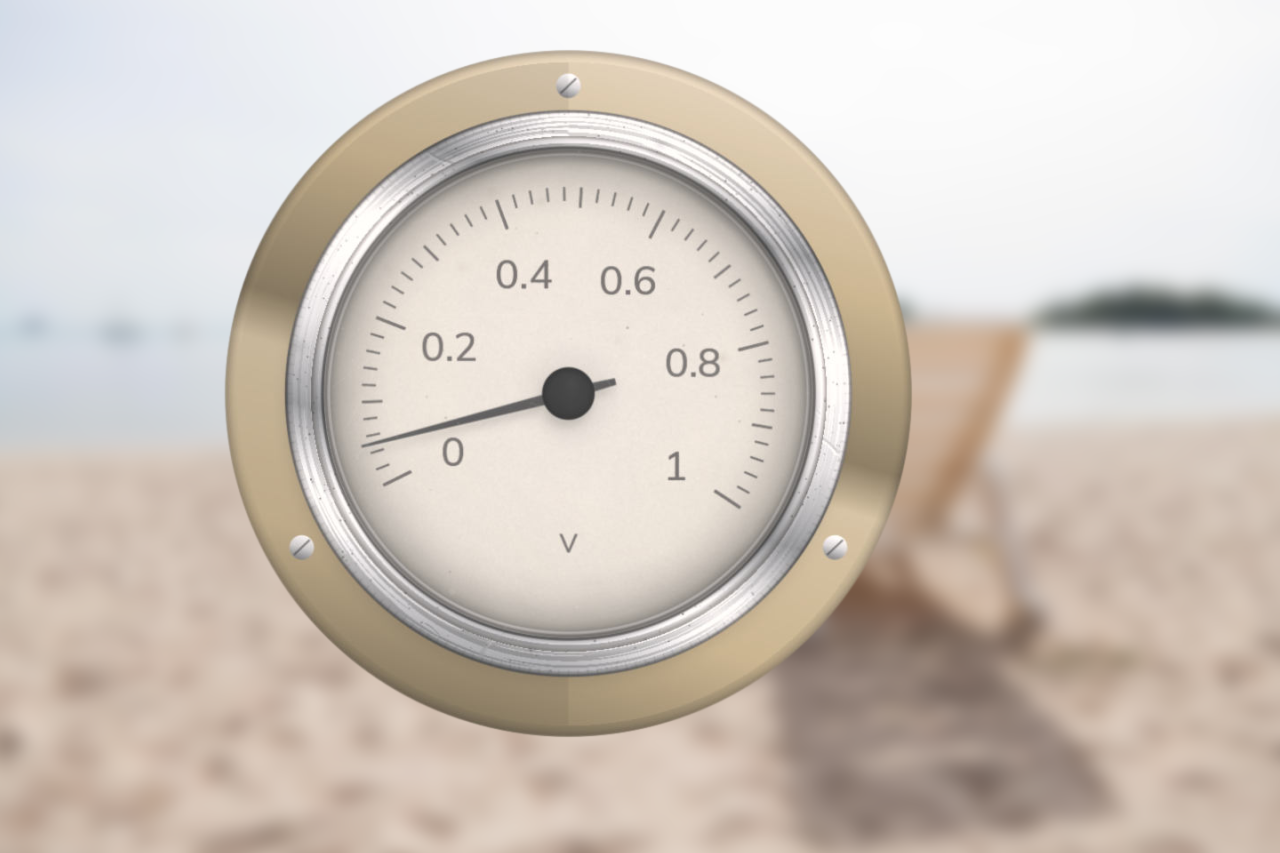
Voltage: 0.05 V
